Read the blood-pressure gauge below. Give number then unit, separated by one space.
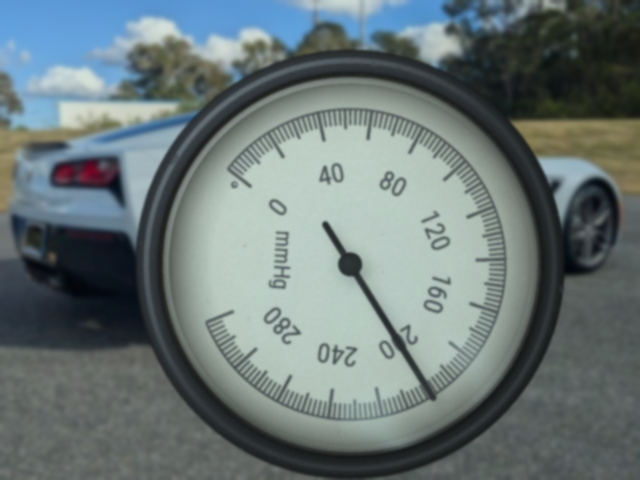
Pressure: 200 mmHg
